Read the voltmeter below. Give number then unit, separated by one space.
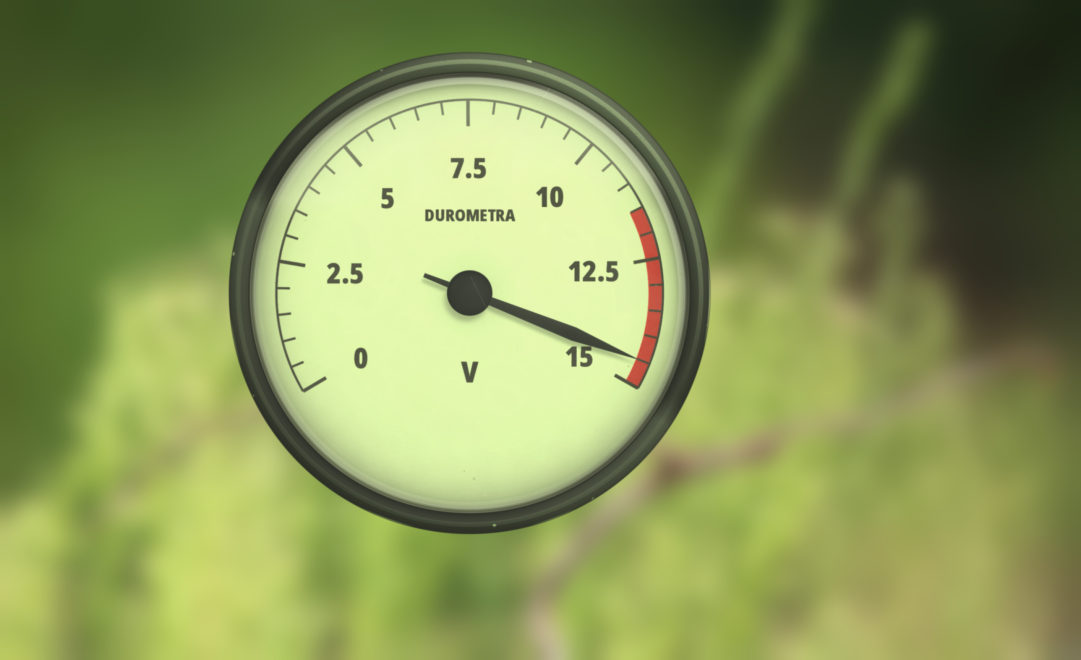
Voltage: 14.5 V
